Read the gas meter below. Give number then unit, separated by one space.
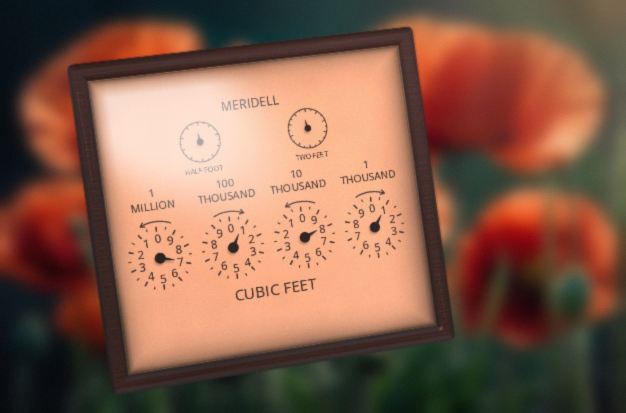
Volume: 708100 ft³
